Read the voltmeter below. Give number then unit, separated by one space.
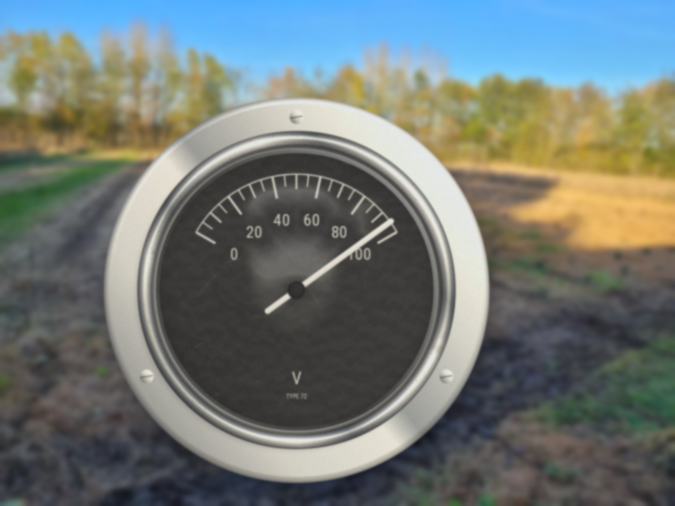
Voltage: 95 V
